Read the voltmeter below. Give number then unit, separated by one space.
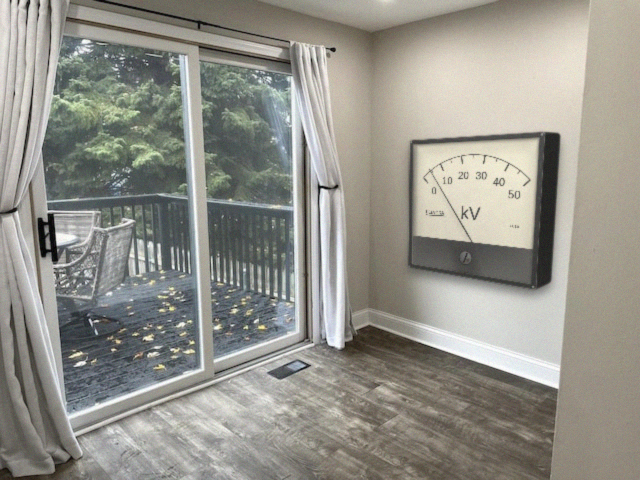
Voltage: 5 kV
